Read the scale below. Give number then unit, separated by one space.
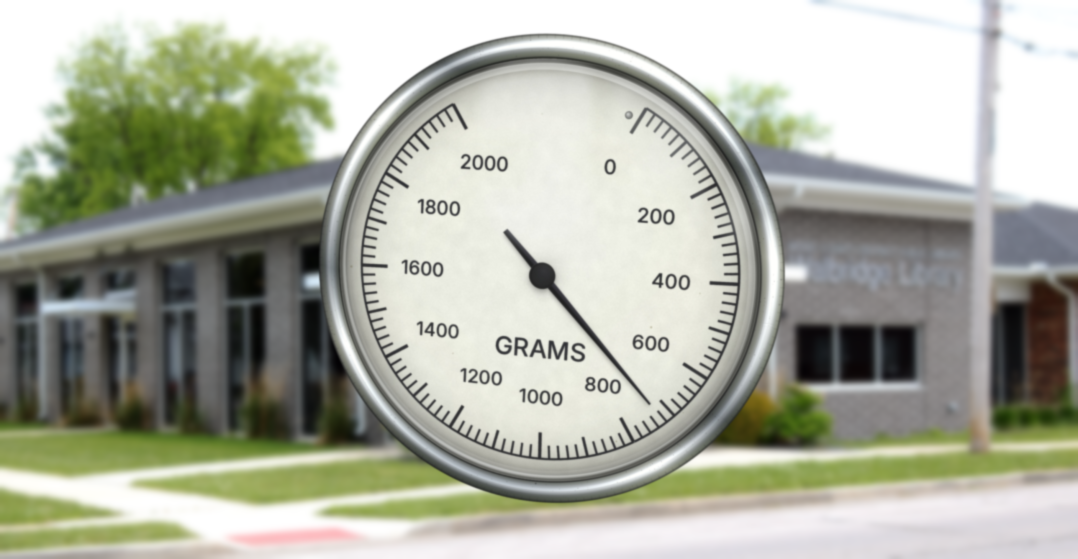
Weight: 720 g
